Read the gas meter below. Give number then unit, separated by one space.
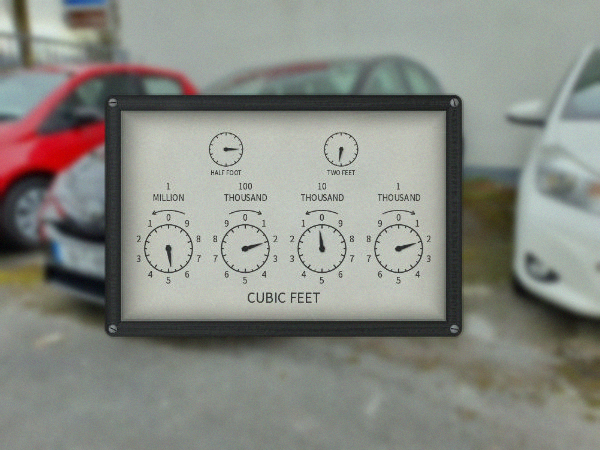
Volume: 520200 ft³
